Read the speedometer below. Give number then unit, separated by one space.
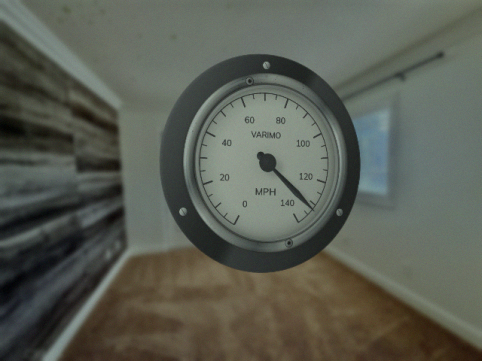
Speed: 132.5 mph
